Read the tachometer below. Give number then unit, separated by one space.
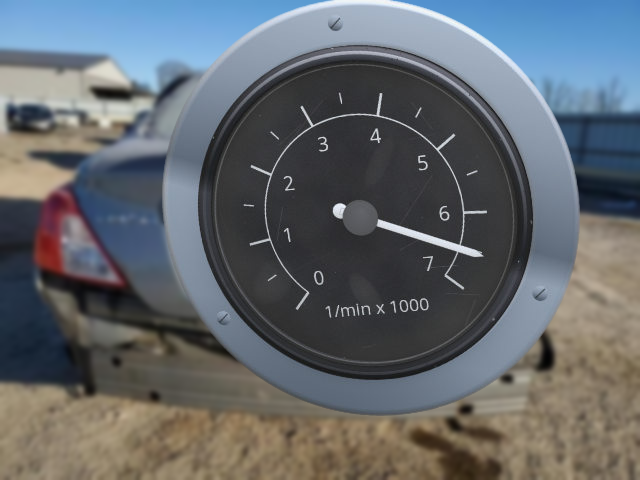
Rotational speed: 6500 rpm
